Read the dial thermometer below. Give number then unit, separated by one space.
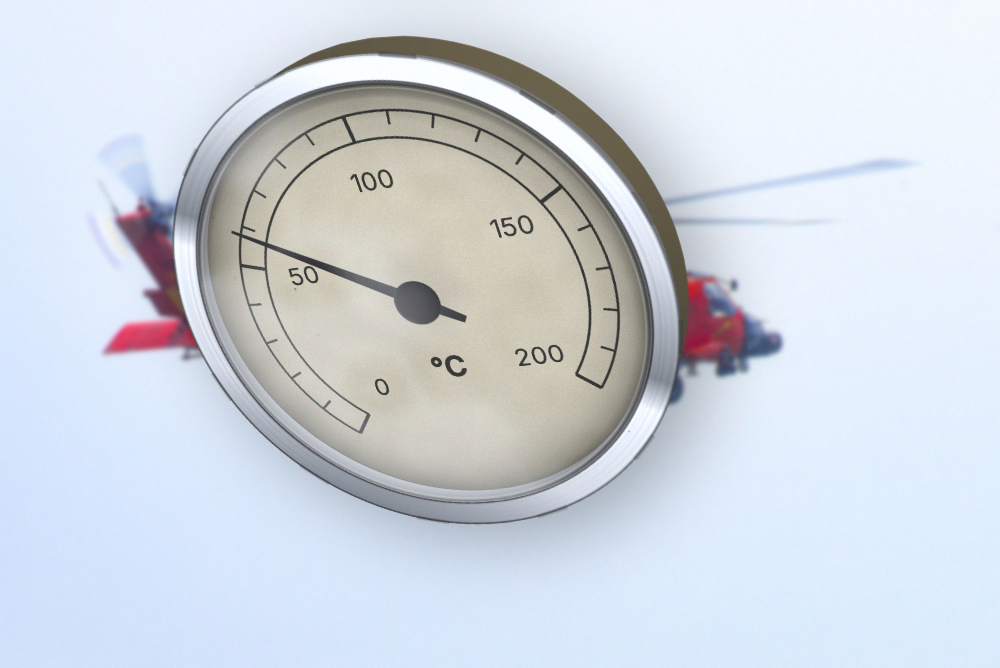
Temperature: 60 °C
